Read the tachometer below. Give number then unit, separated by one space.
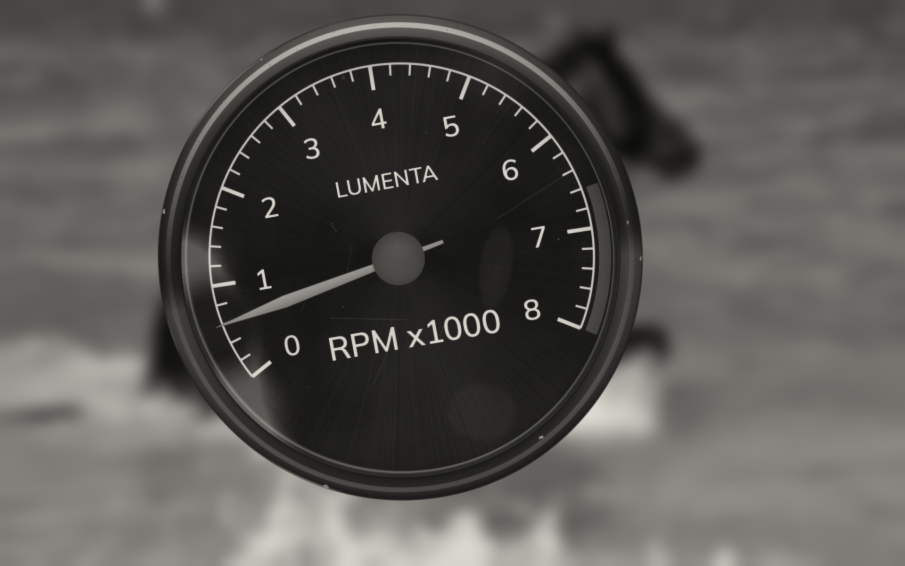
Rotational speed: 600 rpm
